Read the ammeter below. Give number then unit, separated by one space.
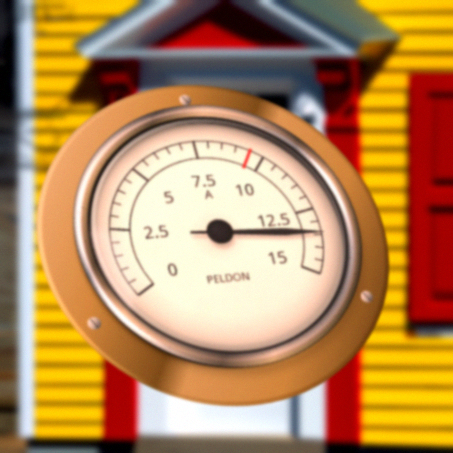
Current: 13.5 A
